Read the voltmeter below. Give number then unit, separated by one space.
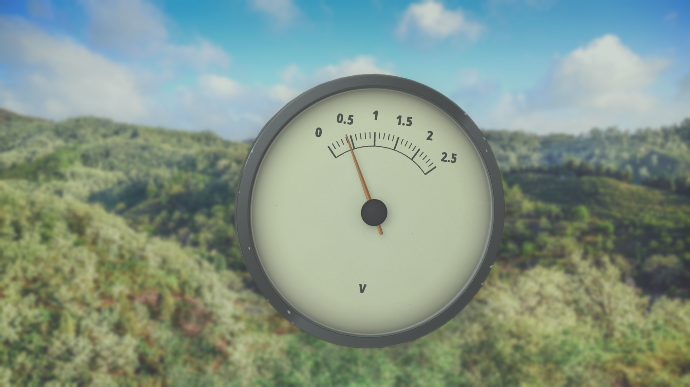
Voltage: 0.4 V
